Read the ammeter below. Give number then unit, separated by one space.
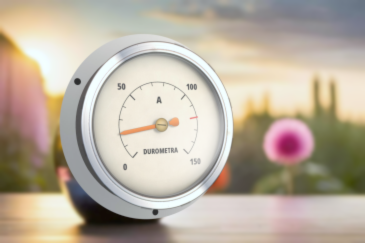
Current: 20 A
